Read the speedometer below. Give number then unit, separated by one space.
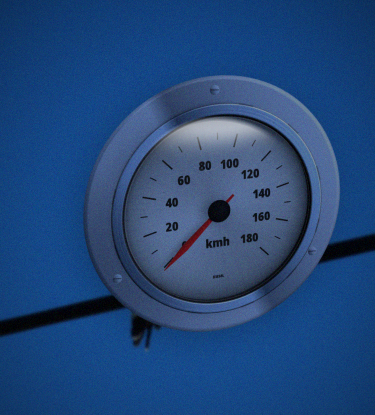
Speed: 0 km/h
